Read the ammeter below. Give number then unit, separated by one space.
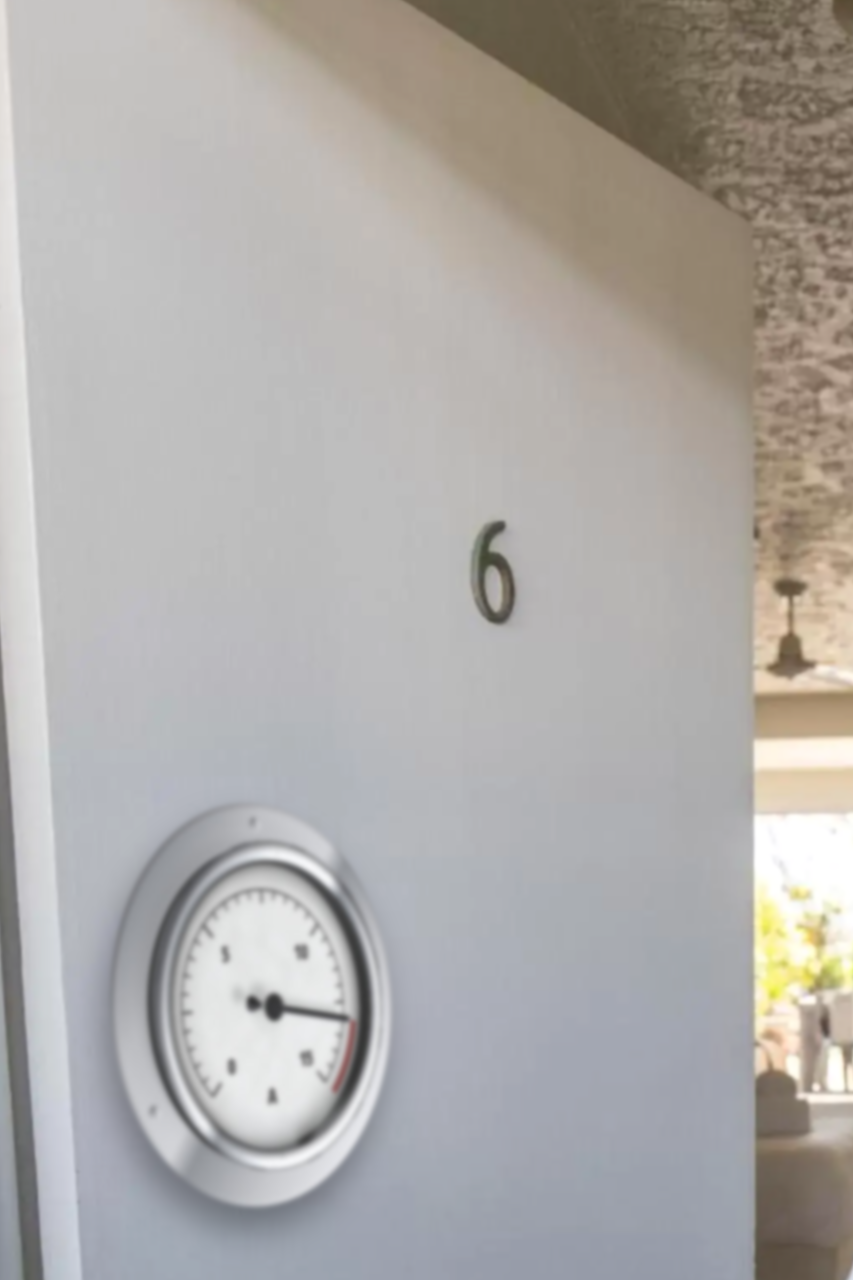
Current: 13 A
